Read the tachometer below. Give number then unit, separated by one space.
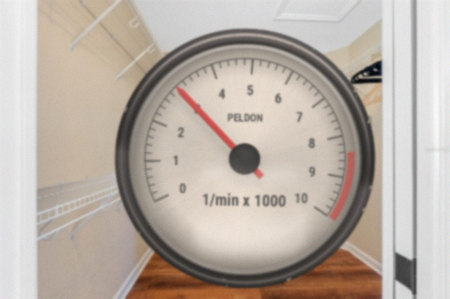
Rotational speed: 3000 rpm
